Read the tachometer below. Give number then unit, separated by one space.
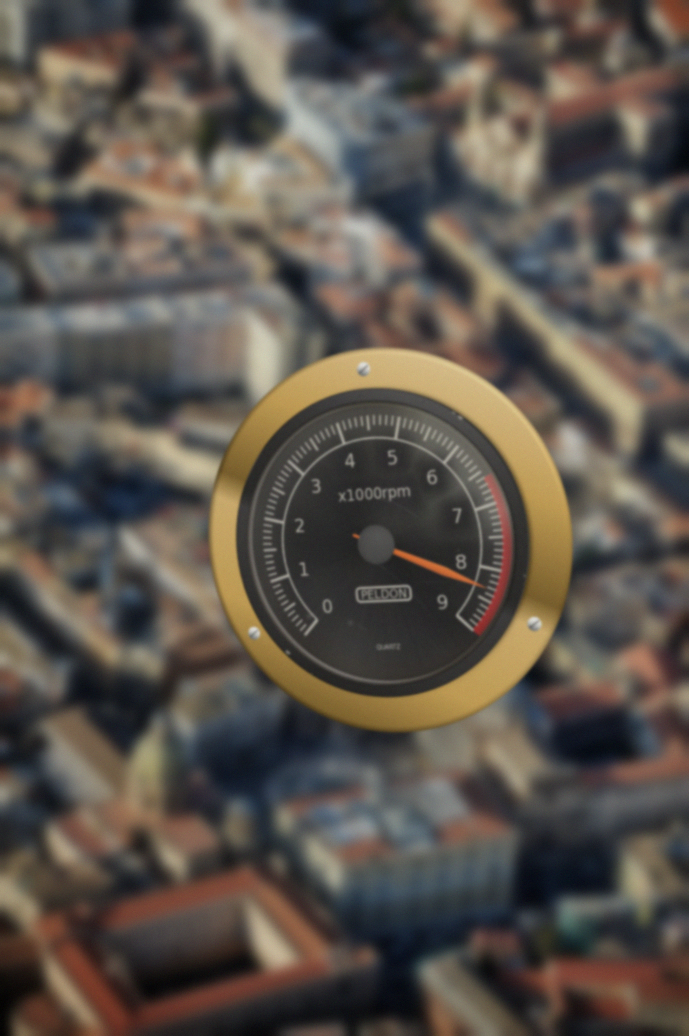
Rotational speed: 8300 rpm
